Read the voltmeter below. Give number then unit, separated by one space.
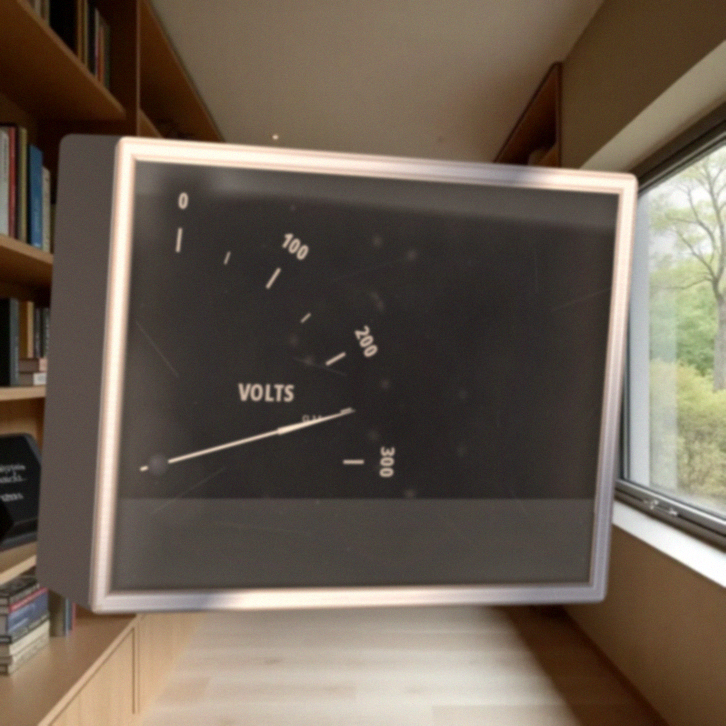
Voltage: 250 V
